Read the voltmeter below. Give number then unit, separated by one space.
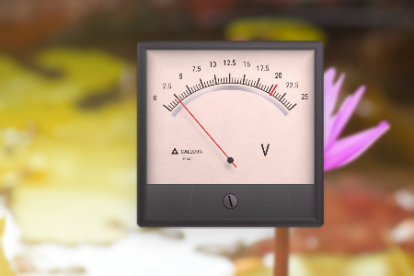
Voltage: 2.5 V
